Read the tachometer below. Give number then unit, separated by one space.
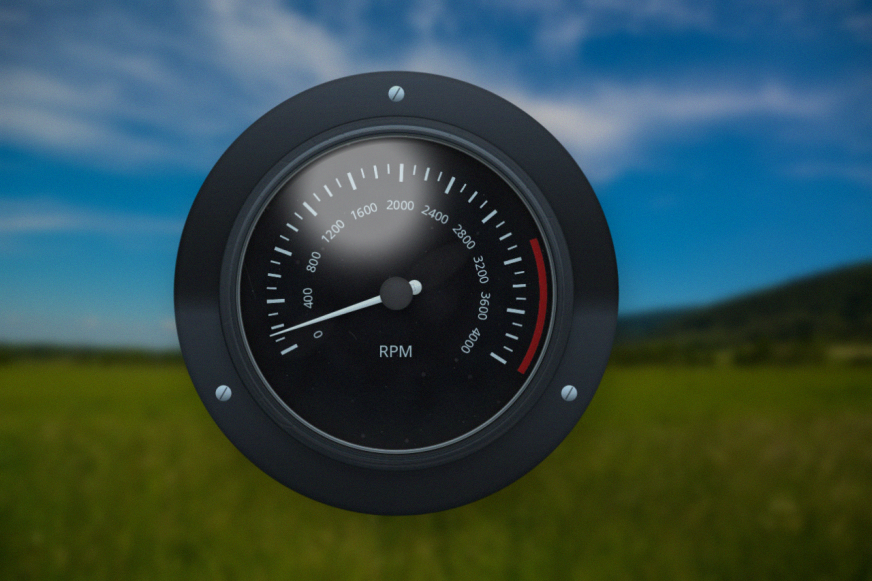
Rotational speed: 150 rpm
